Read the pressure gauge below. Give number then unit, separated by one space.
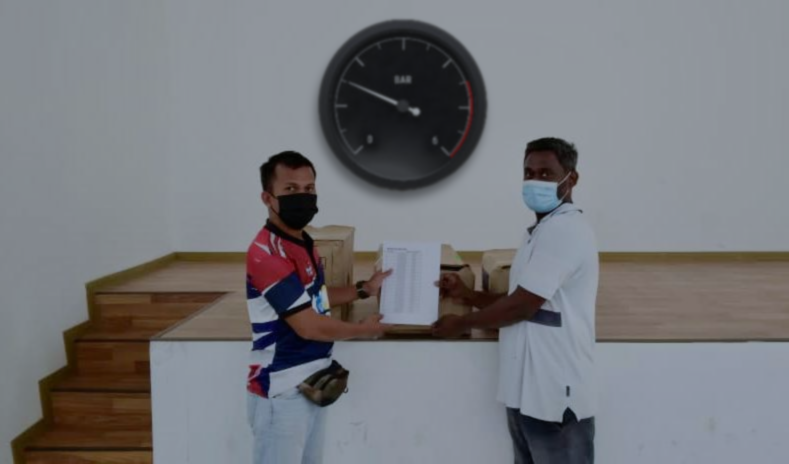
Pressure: 1.5 bar
